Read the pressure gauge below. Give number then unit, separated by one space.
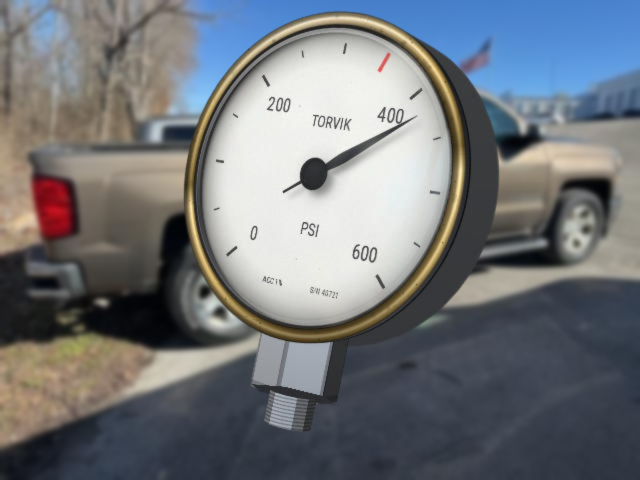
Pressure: 425 psi
